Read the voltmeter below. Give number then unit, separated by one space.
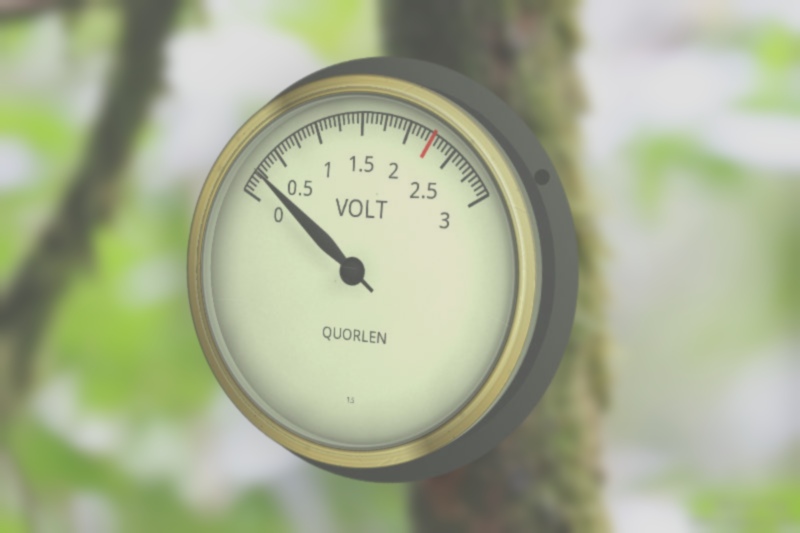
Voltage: 0.25 V
